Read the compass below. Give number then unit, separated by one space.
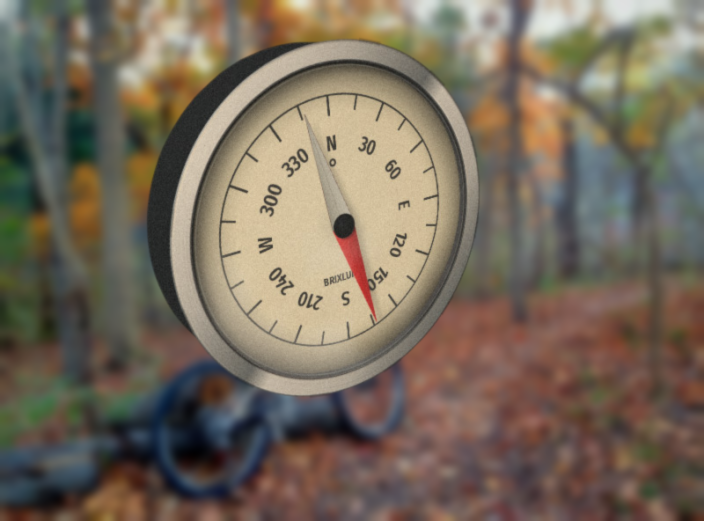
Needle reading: 165 °
